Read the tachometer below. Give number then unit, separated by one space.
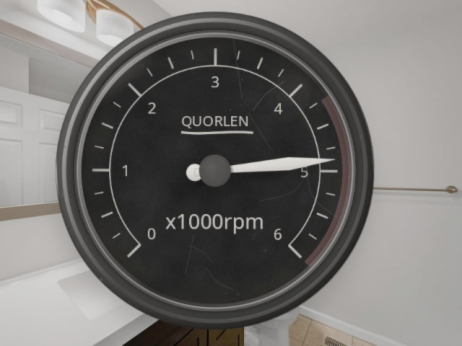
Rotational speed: 4875 rpm
